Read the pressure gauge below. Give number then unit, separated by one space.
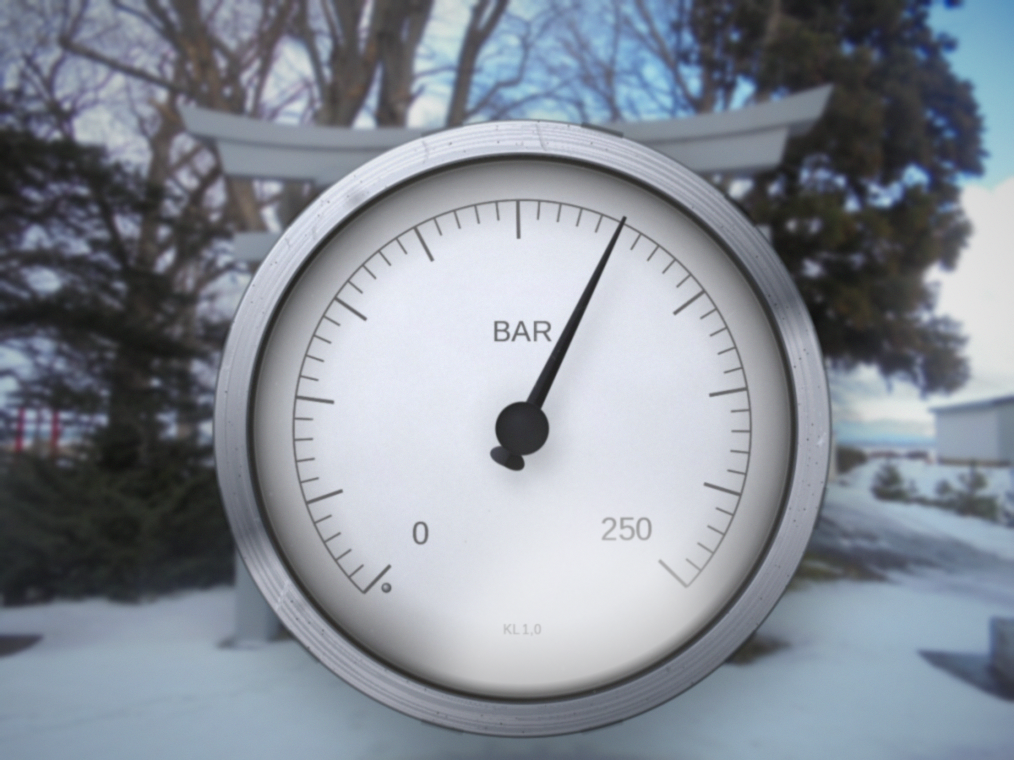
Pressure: 150 bar
